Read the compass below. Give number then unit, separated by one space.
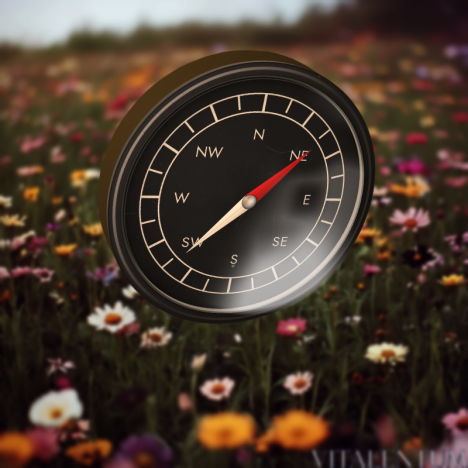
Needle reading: 45 °
